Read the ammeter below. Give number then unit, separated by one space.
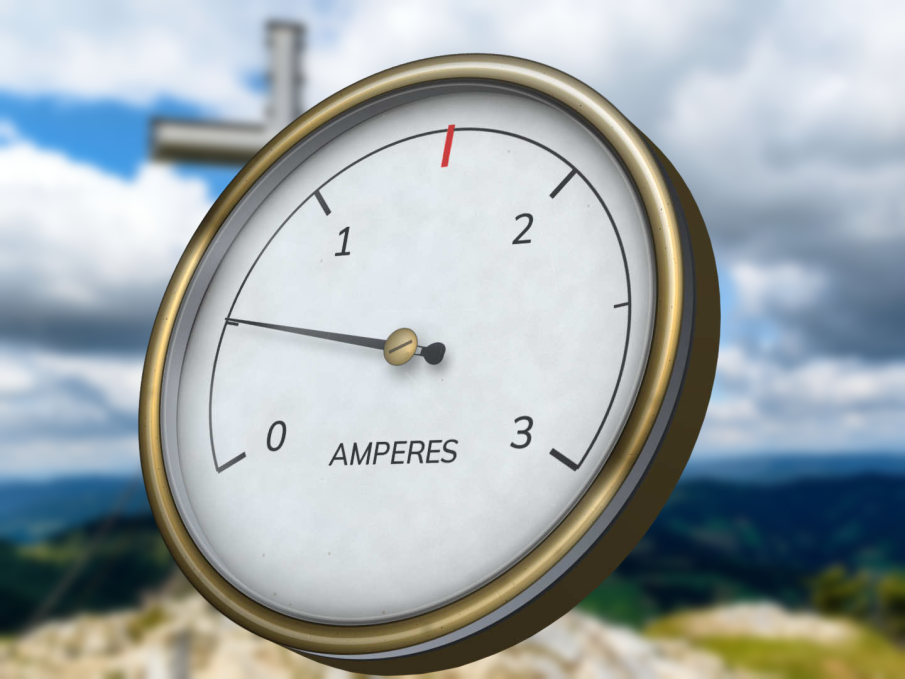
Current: 0.5 A
